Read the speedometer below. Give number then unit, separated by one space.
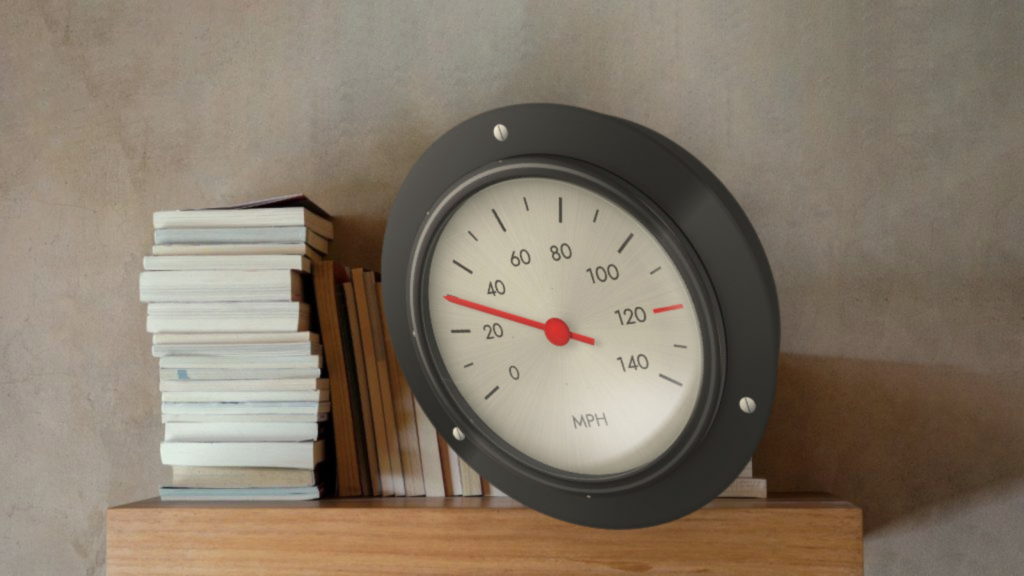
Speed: 30 mph
